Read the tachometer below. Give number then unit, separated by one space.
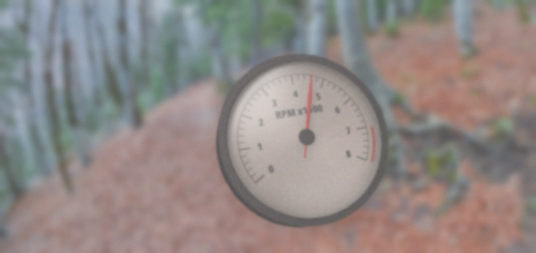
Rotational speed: 4600 rpm
